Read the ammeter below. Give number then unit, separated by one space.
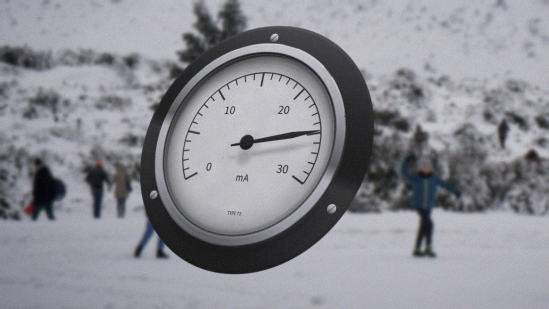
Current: 25 mA
